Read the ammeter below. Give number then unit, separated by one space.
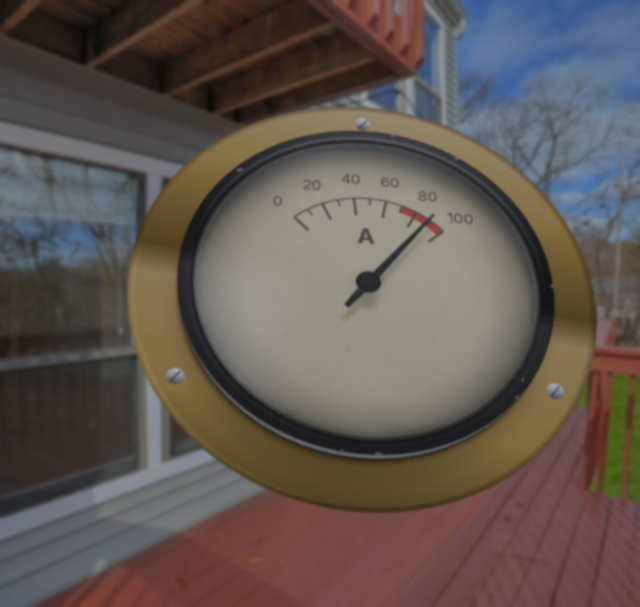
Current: 90 A
